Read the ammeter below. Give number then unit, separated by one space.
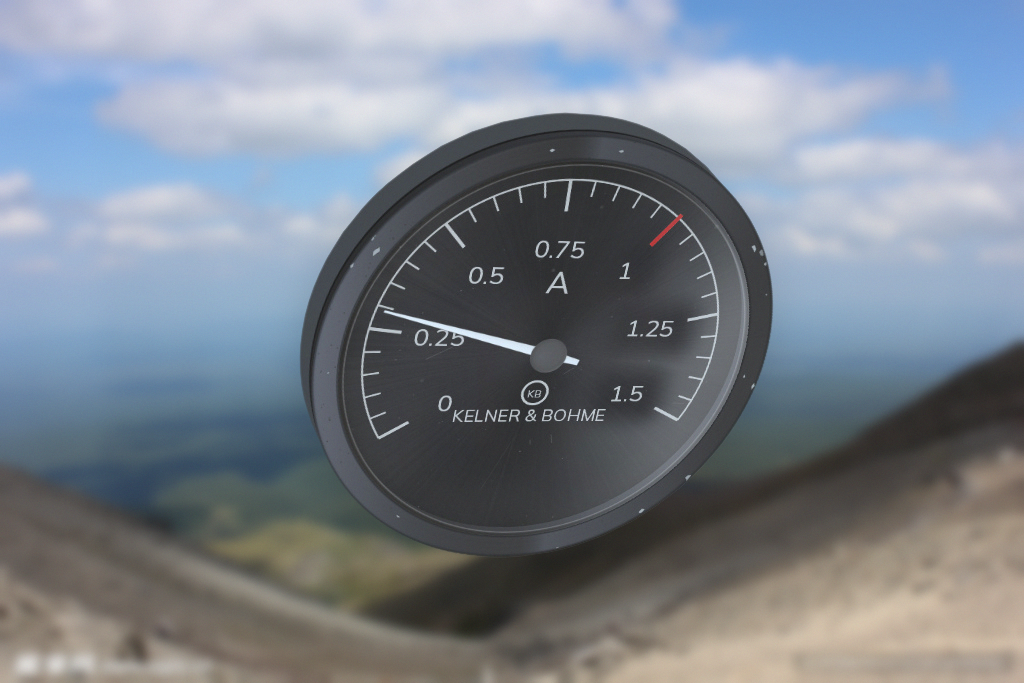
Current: 0.3 A
